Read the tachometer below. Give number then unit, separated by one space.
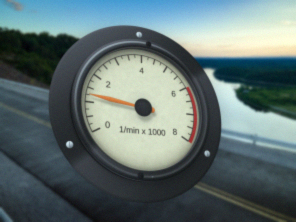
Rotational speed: 1250 rpm
